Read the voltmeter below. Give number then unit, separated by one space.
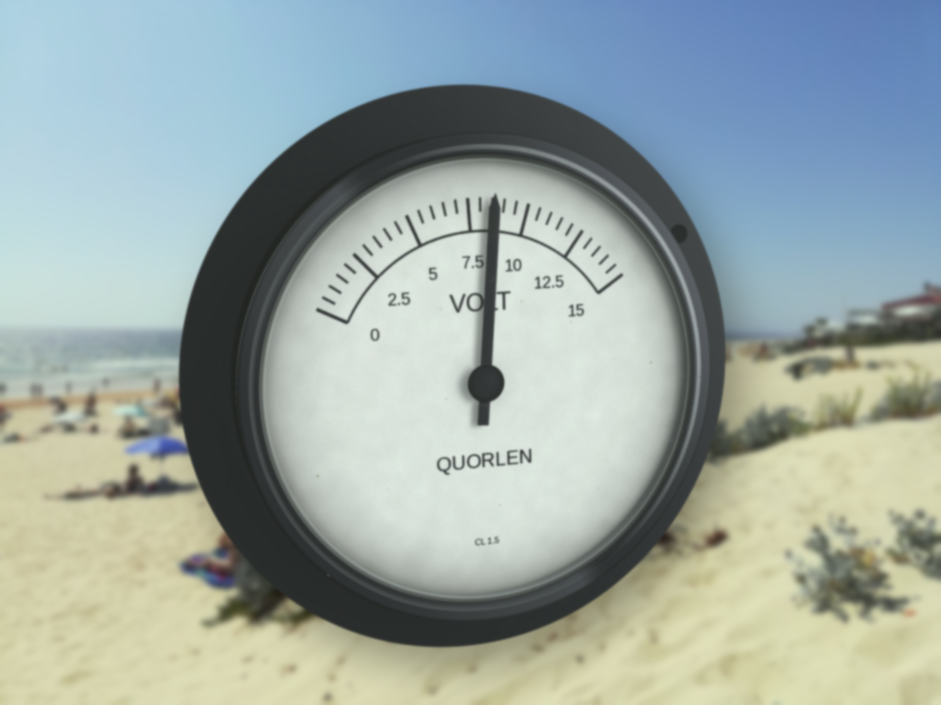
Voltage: 8.5 V
